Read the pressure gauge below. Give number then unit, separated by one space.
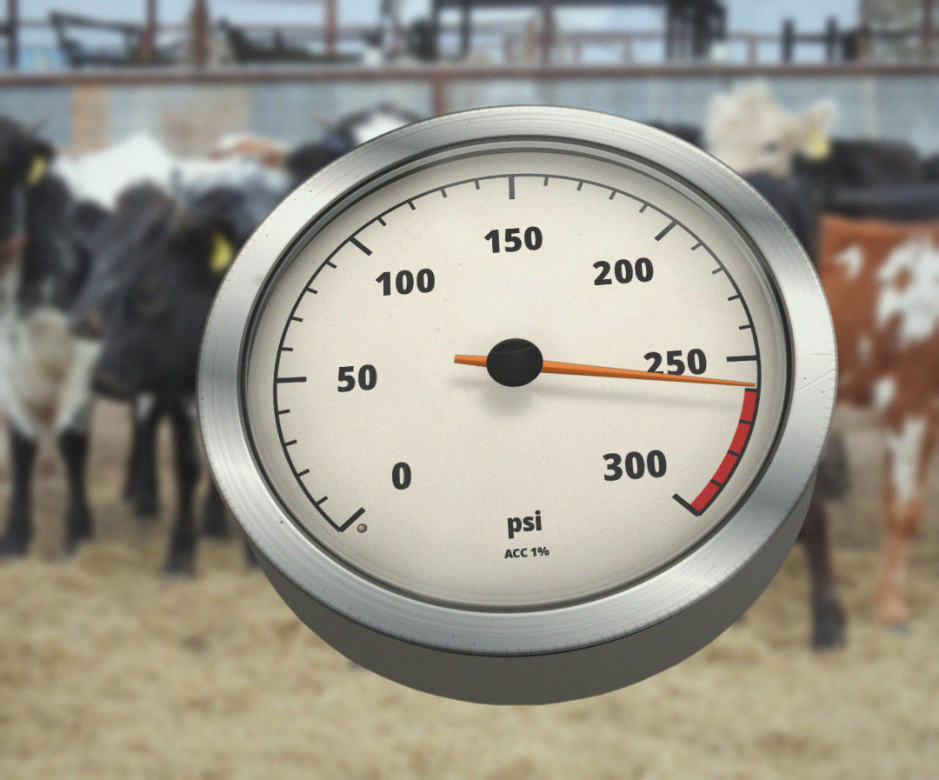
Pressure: 260 psi
